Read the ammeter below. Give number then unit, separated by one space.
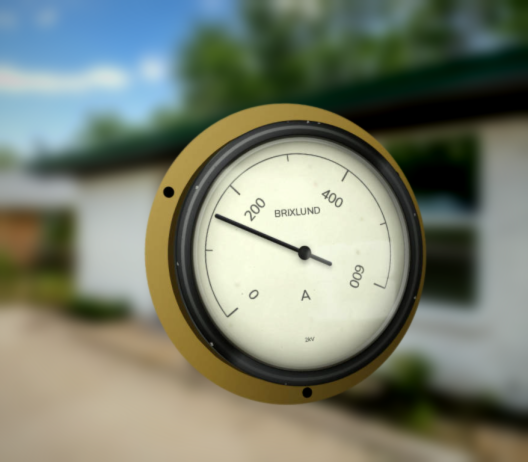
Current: 150 A
